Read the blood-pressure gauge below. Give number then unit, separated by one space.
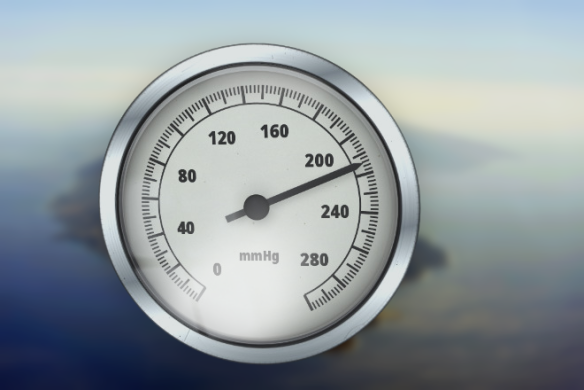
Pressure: 214 mmHg
